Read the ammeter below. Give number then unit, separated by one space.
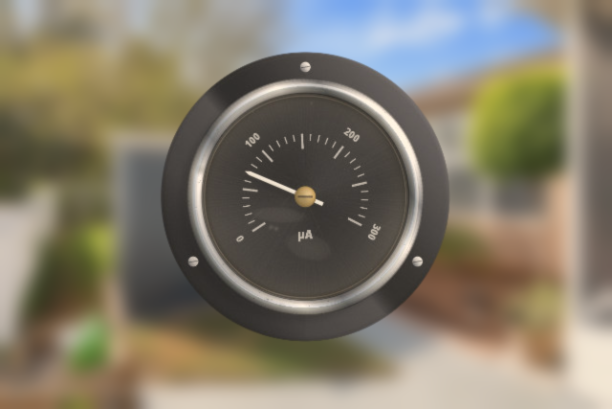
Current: 70 µA
